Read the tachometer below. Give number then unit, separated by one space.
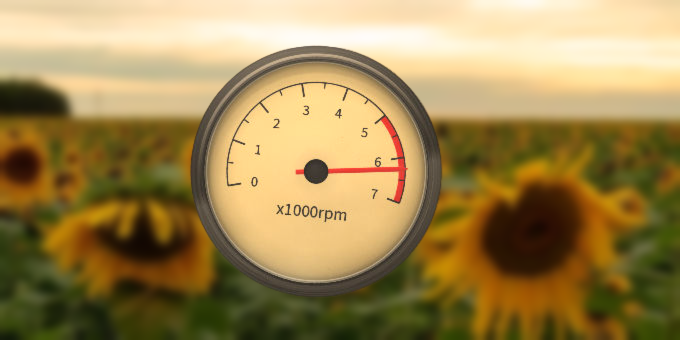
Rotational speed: 6250 rpm
